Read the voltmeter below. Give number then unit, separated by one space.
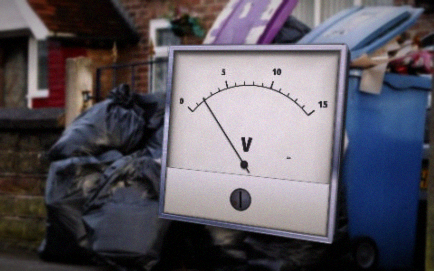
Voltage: 2 V
